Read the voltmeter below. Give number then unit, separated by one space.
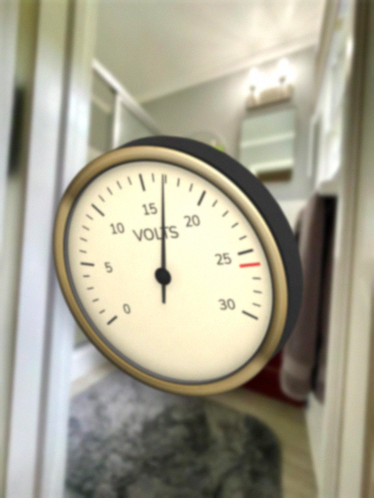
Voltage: 17 V
